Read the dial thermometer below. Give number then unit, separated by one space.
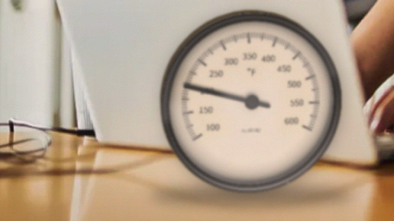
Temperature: 200 °F
